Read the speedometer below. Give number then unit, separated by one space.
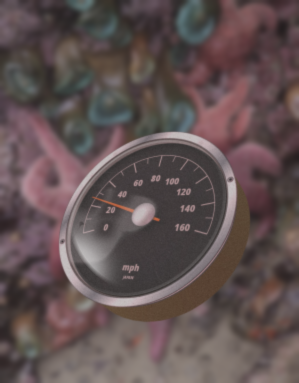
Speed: 25 mph
